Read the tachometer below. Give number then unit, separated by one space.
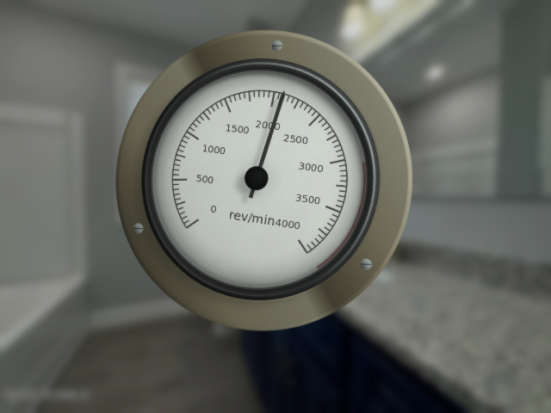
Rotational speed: 2100 rpm
